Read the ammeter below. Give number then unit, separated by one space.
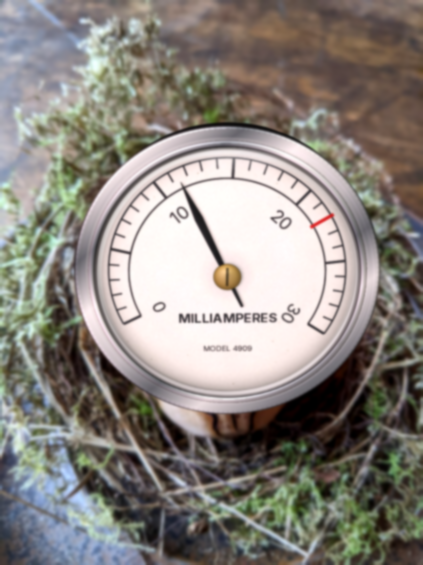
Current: 11.5 mA
